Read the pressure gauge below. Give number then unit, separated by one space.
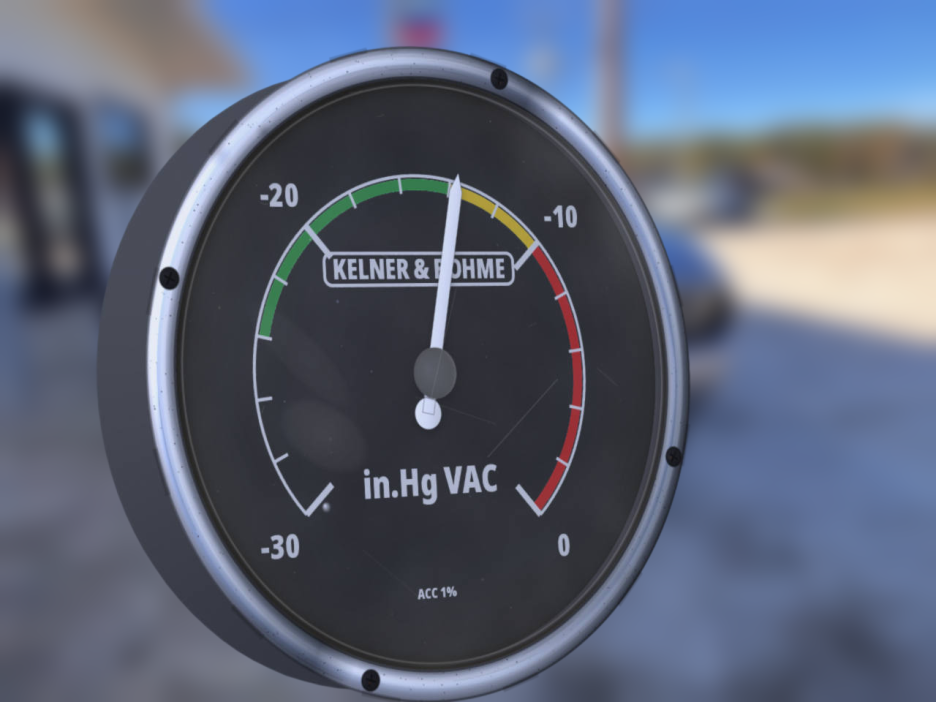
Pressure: -14 inHg
